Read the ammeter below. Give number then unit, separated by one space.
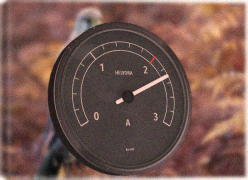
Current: 2.3 A
